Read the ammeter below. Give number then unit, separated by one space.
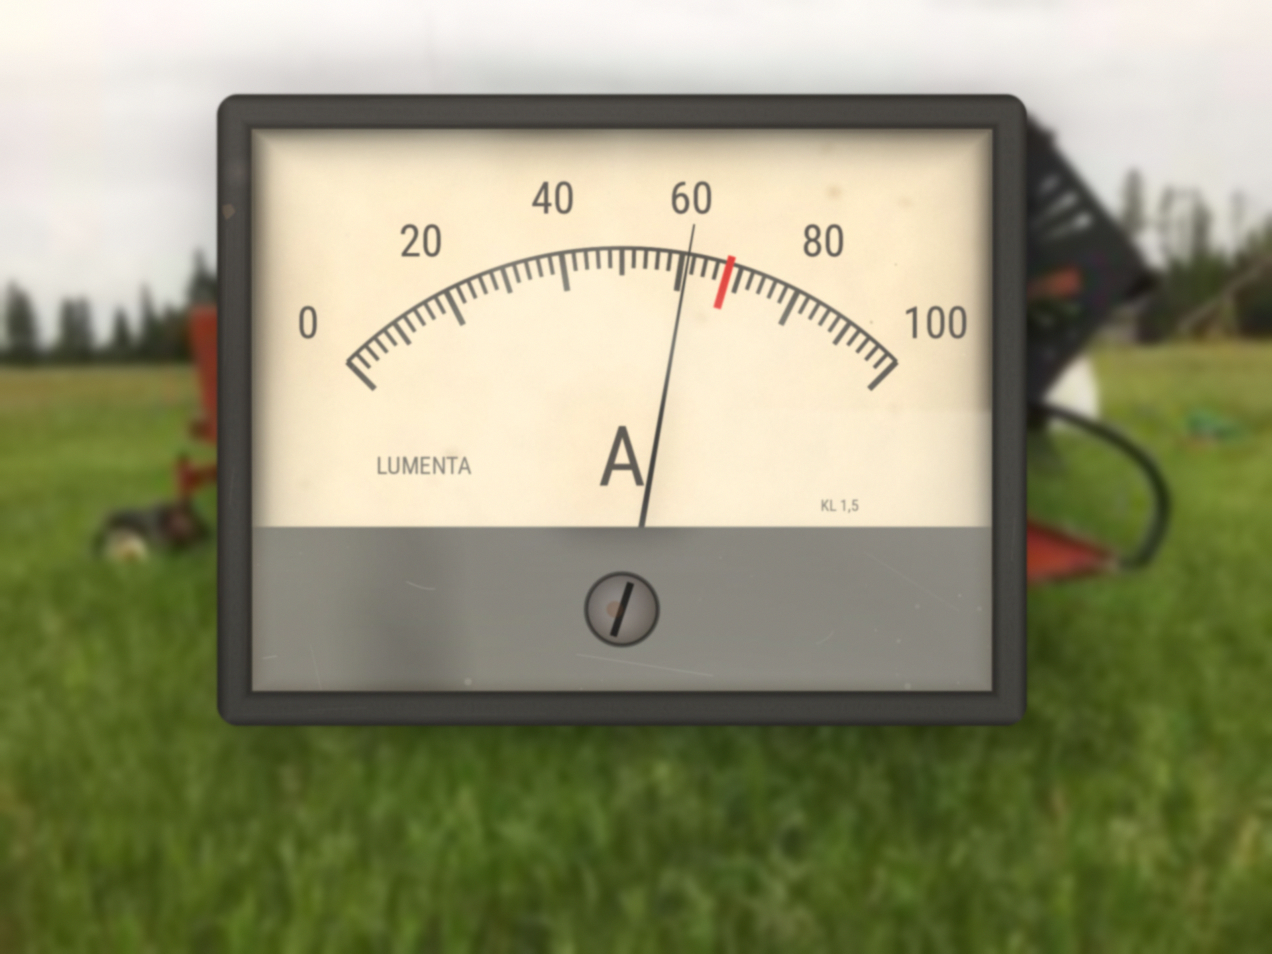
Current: 61 A
